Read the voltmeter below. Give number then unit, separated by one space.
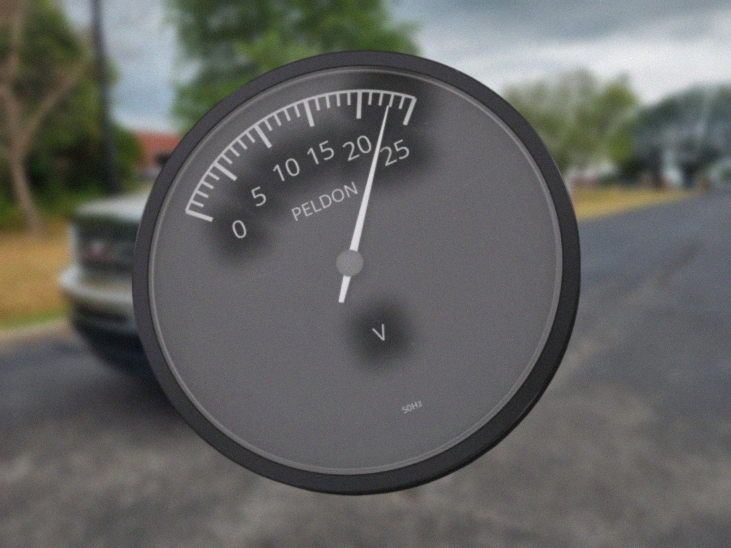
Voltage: 23 V
